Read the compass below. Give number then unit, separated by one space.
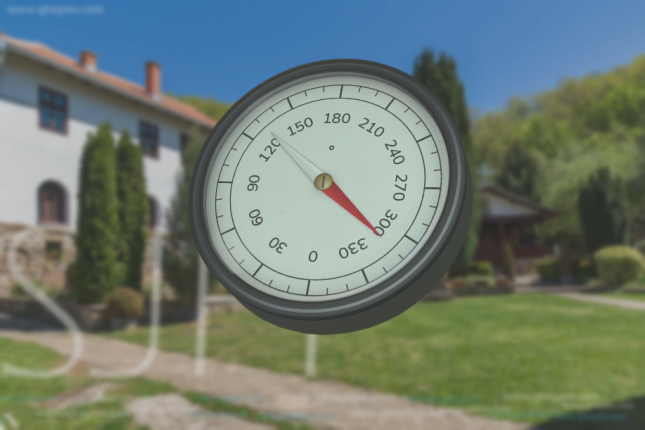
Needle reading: 310 °
